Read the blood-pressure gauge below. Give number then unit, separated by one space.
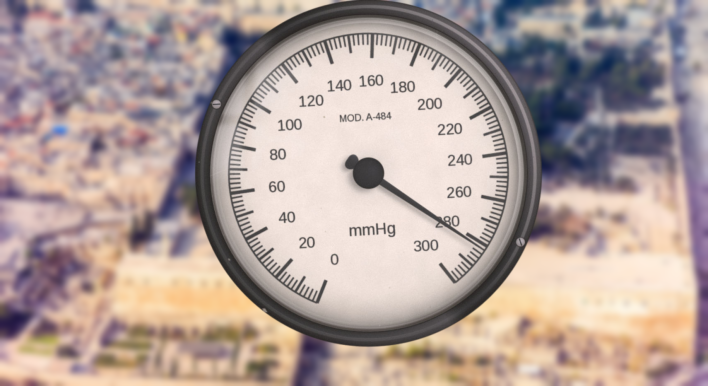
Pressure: 282 mmHg
